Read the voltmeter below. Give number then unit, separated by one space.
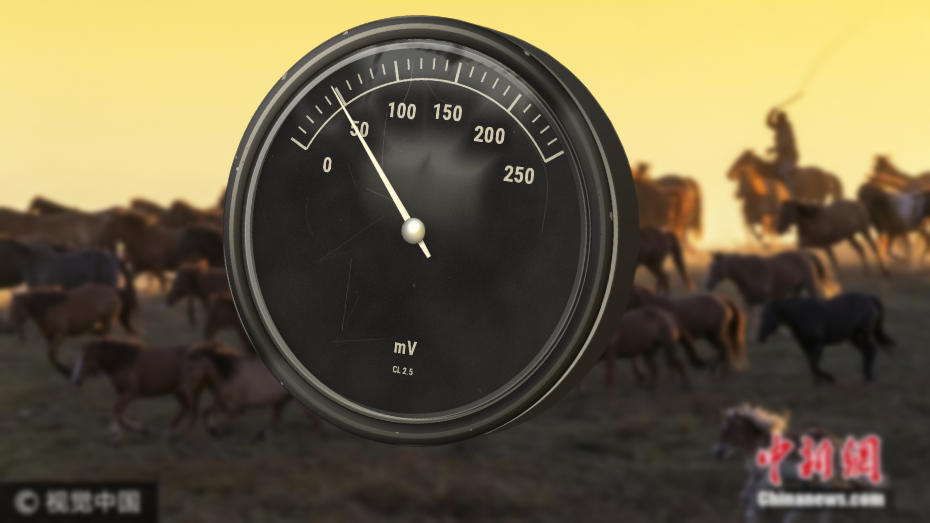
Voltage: 50 mV
